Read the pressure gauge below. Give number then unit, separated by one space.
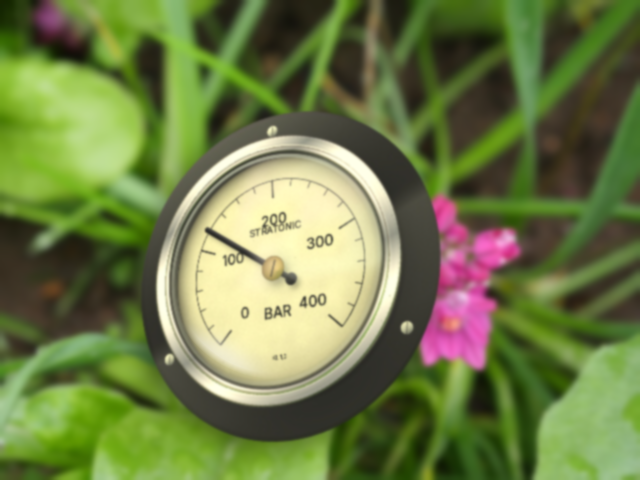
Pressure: 120 bar
